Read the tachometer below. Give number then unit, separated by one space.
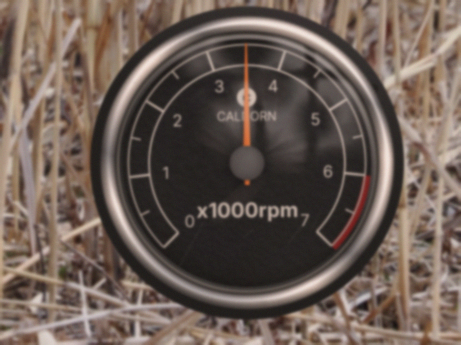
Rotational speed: 3500 rpm
